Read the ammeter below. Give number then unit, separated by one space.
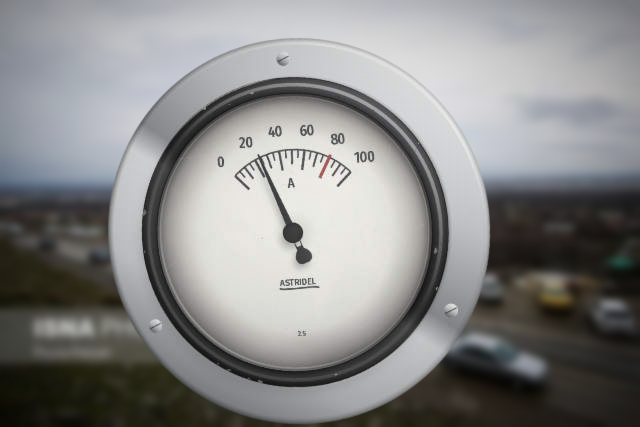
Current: 25 A
